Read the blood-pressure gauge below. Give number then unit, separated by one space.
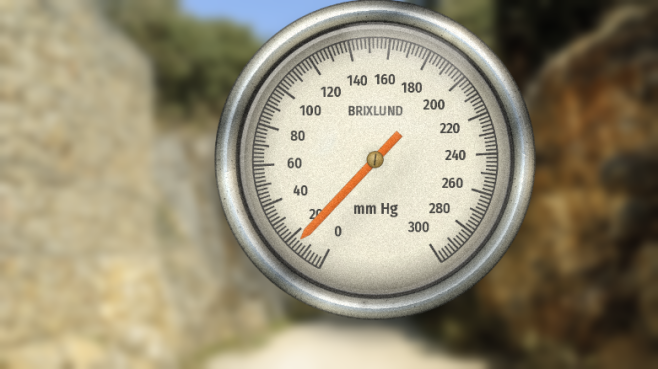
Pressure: 16 mmHg
